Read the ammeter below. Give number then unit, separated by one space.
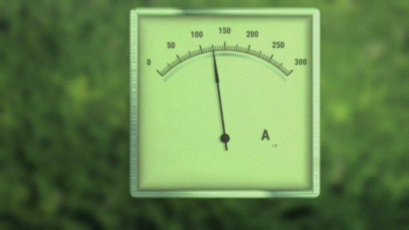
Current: 125 A
